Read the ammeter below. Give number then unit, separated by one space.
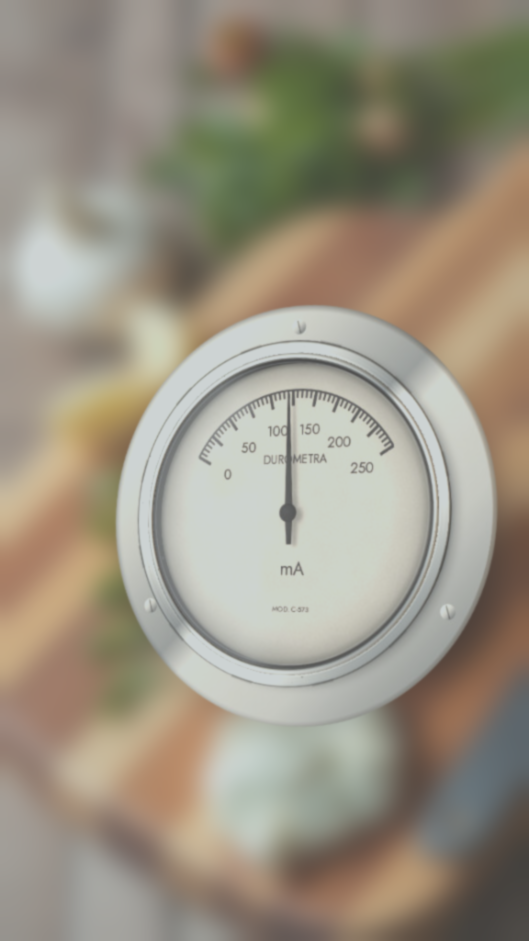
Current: 125 mA
